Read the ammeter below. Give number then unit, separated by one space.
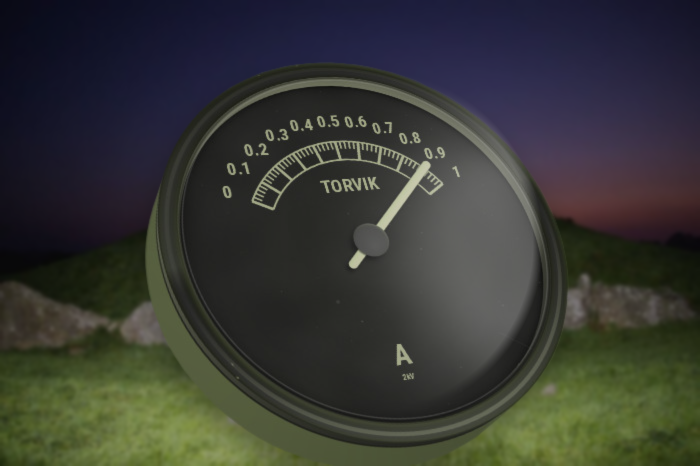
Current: 0.9 A
